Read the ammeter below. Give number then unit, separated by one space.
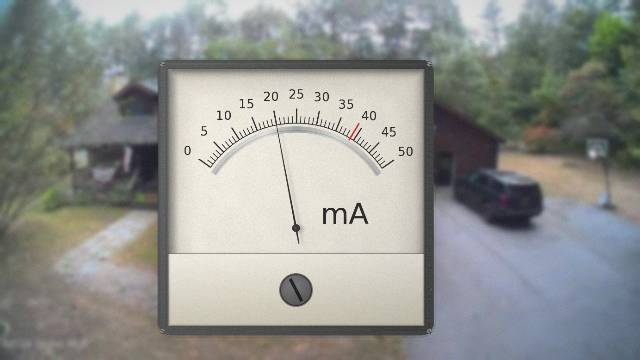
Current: 20 mA
